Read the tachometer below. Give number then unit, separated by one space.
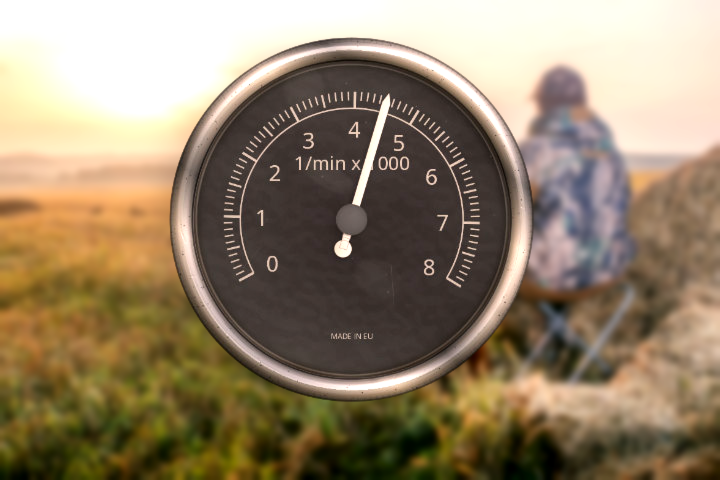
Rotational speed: 4500 rpm
